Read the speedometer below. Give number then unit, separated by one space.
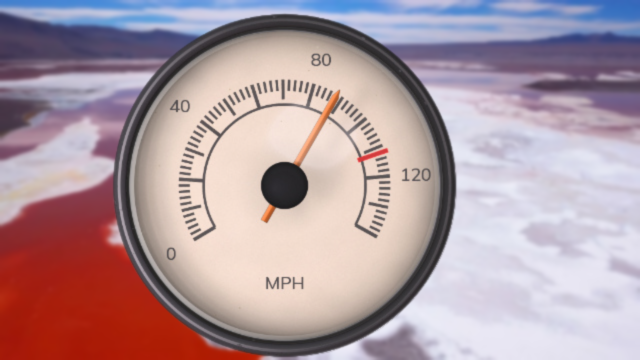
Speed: 88 mph
